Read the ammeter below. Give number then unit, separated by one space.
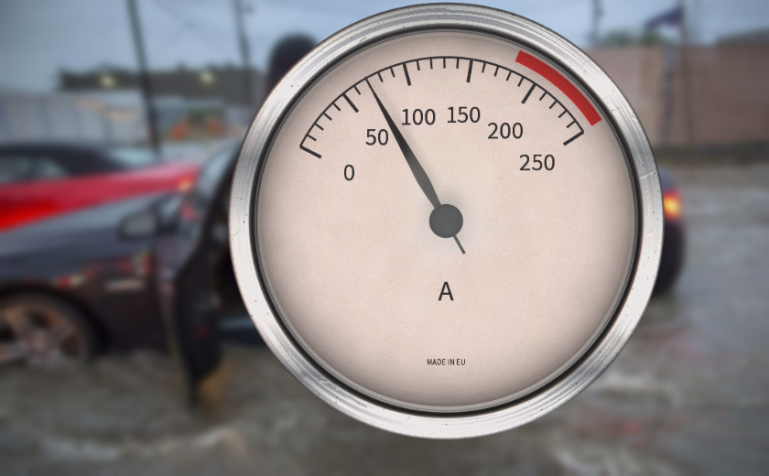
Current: 70 A
